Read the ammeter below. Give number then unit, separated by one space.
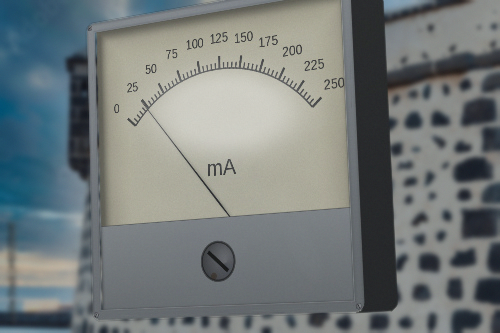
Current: 25 mA
